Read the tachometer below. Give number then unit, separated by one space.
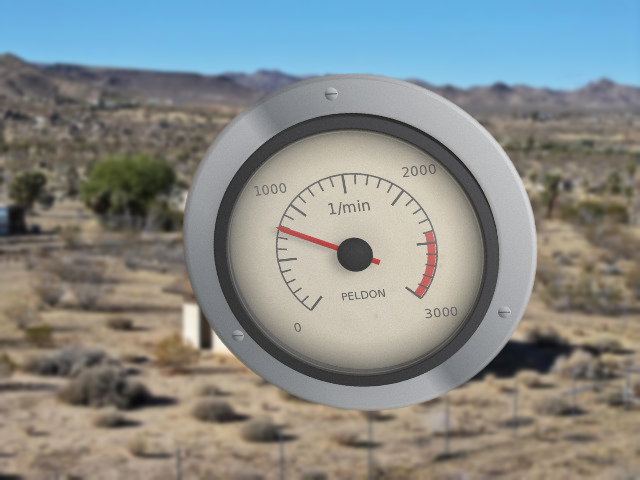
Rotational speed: 800 rpm
